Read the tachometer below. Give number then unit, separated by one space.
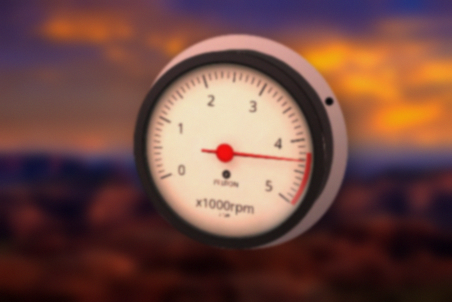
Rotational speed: 4300 rpm
